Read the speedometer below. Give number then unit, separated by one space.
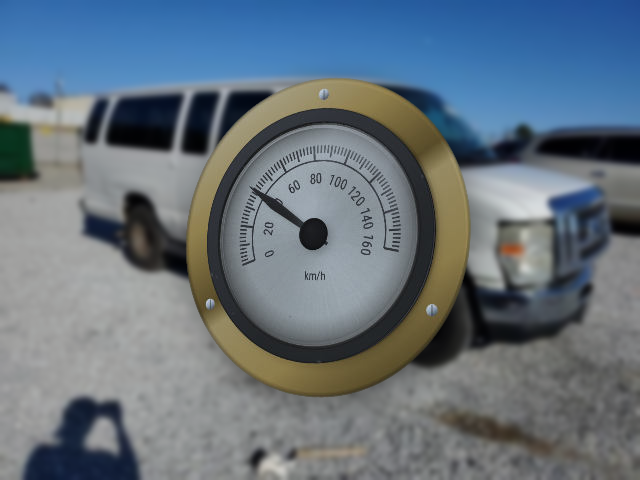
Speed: 40 km/h
